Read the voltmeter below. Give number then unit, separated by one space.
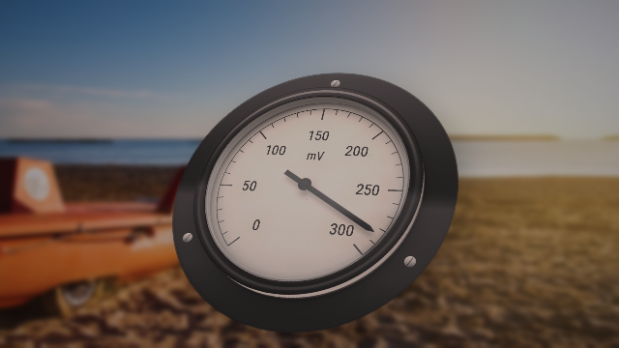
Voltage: 285 mV
